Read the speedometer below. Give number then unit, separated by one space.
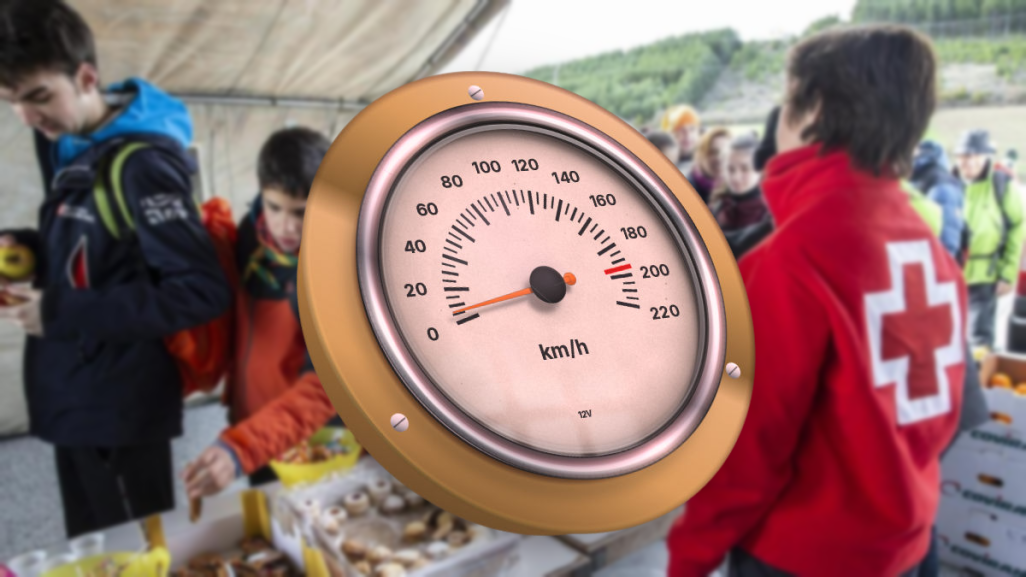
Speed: 5 km/h
